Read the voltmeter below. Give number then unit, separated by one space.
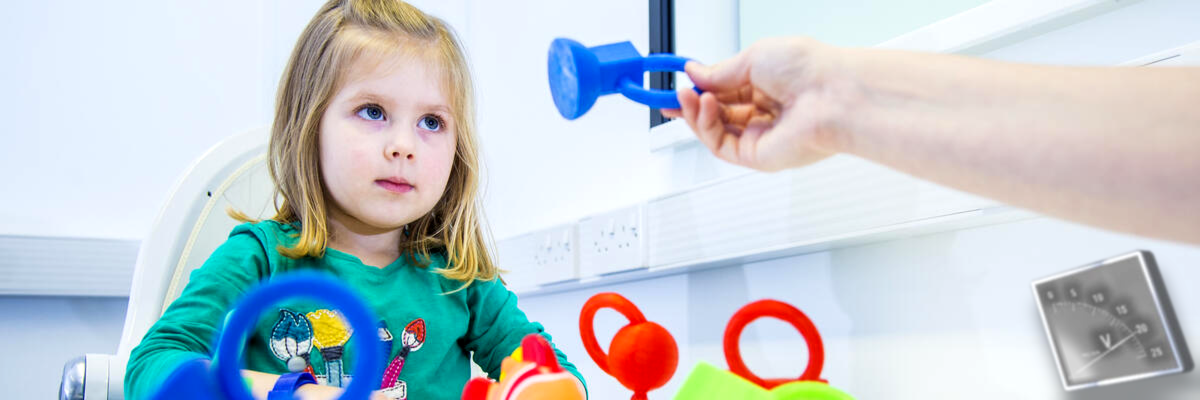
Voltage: 20 V
